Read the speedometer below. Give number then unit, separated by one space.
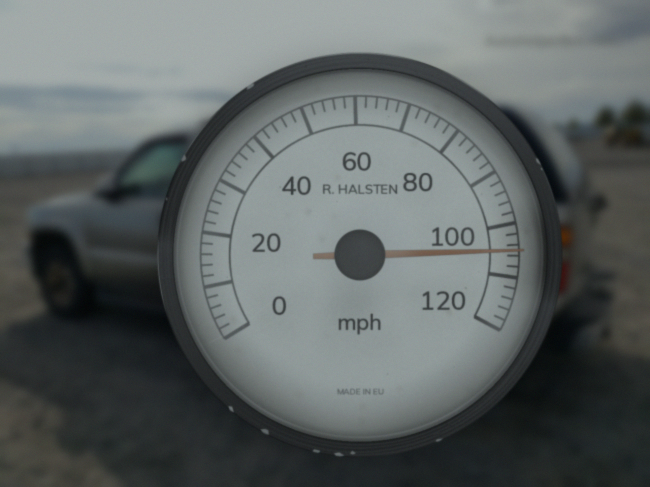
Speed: 105 mph
